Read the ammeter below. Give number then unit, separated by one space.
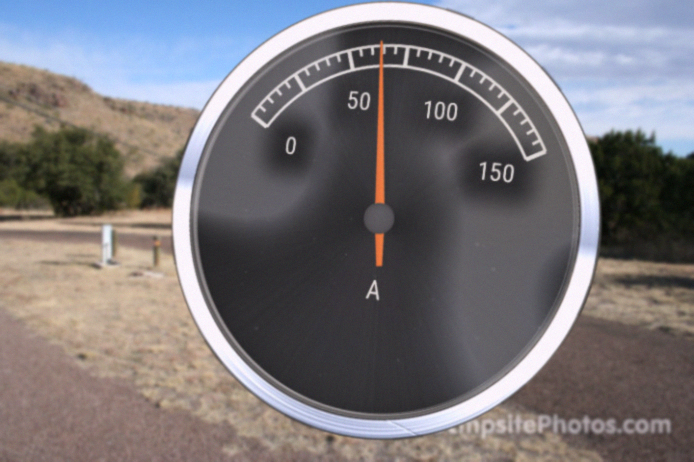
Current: 65 A
